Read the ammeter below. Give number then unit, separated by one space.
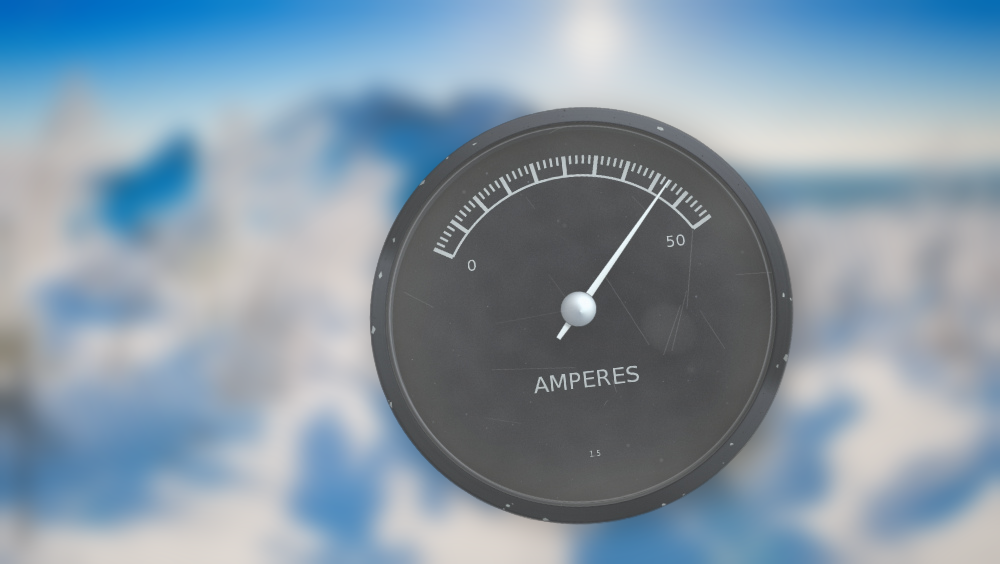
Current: 42 A
